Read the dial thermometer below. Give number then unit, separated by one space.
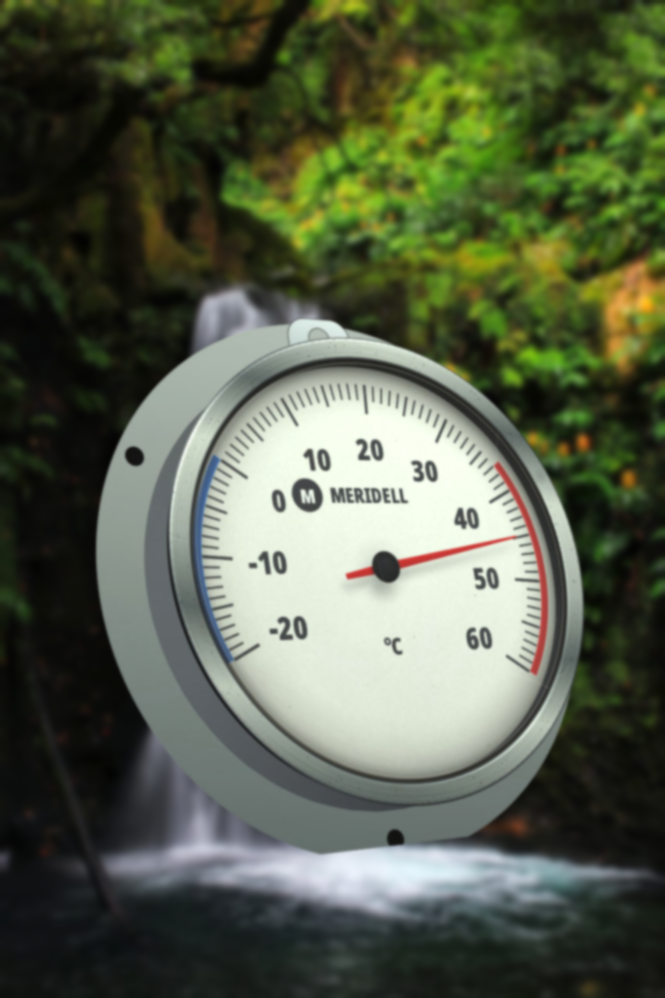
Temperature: 45 °C
